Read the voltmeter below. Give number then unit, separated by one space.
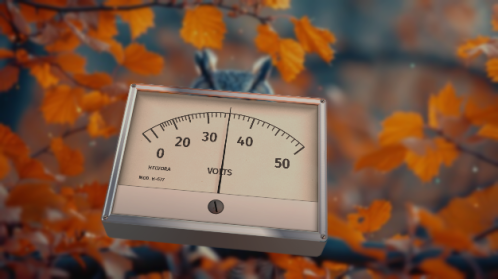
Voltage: 35 V
